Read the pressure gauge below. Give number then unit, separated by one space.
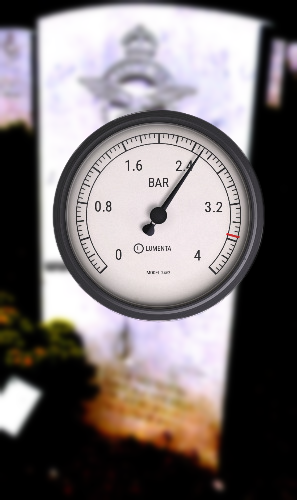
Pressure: 2.5 bar
